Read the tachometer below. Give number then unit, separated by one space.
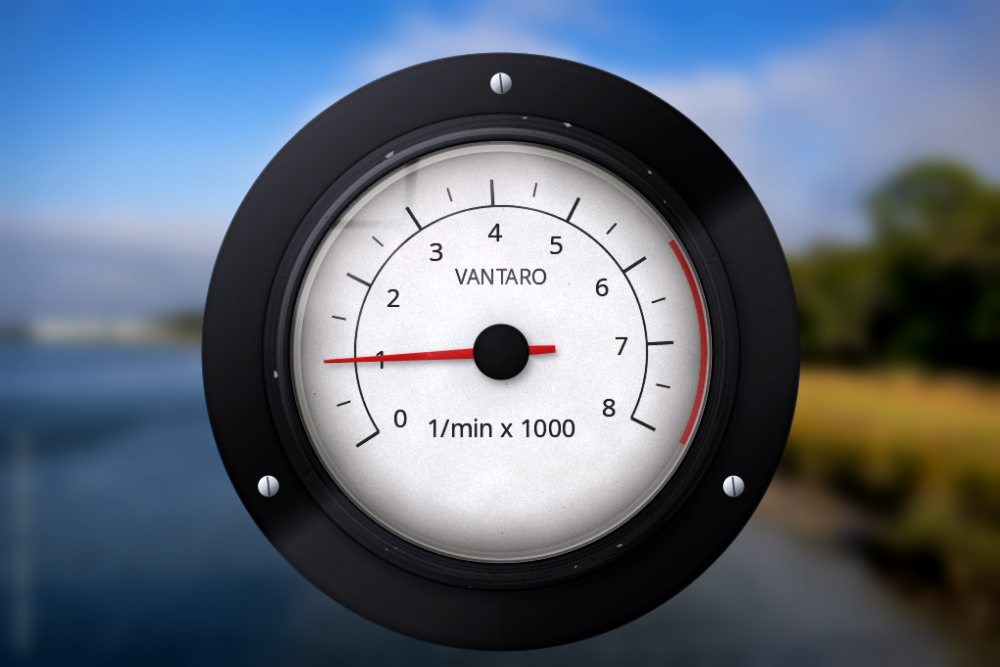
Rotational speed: 1000 rpm
